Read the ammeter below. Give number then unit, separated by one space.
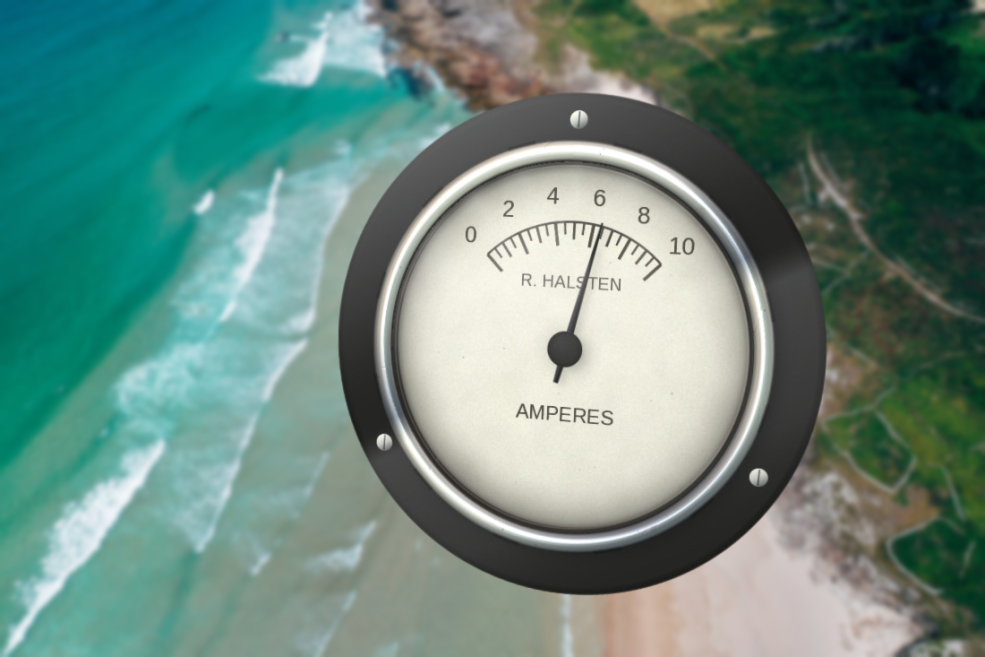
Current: 6.5 A
